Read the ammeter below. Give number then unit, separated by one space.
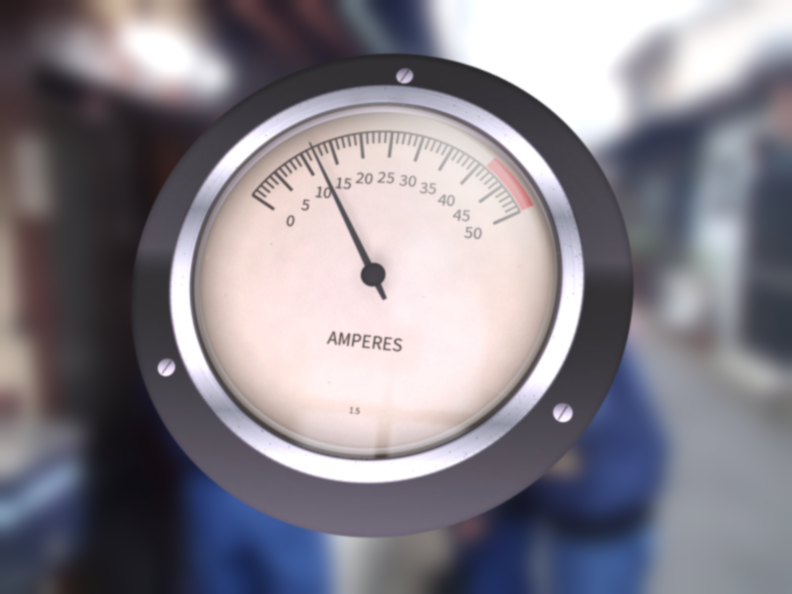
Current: 12 A
